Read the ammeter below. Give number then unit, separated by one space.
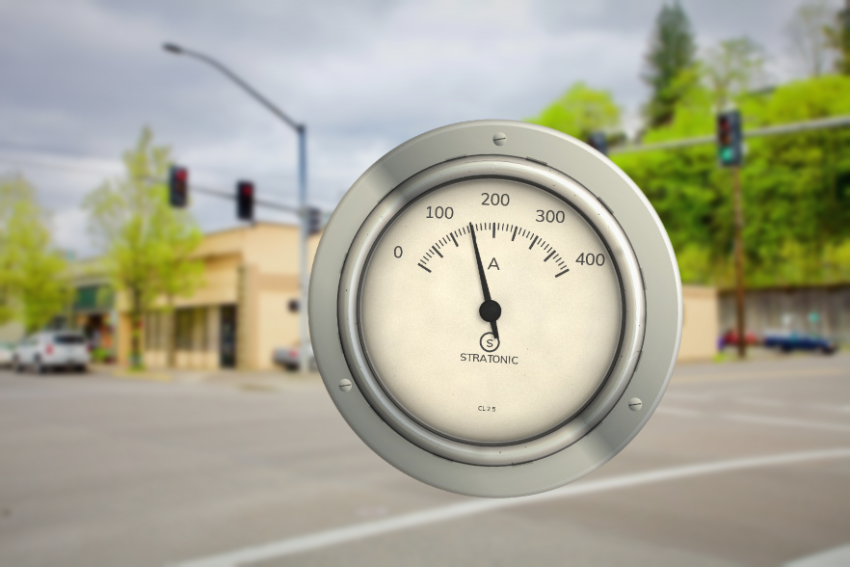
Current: 150 A
